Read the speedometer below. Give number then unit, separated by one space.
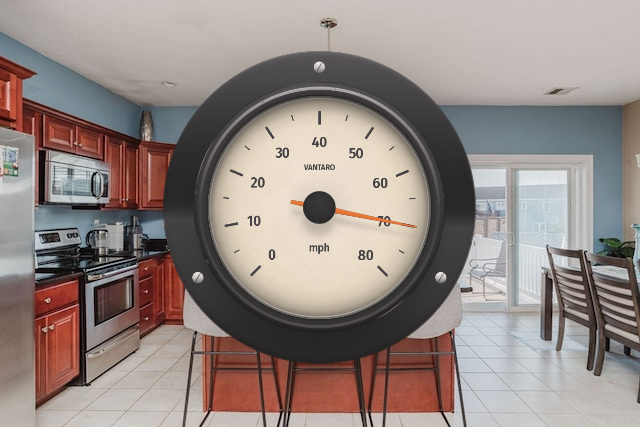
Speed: 70 mph
